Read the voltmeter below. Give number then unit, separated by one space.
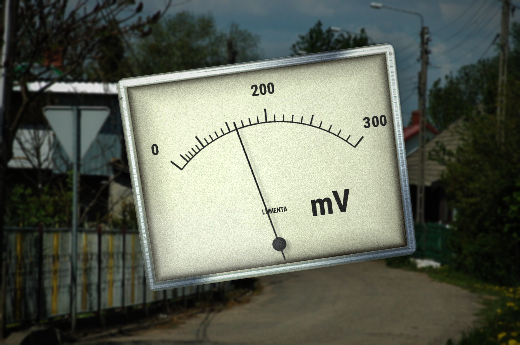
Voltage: 160 mV
